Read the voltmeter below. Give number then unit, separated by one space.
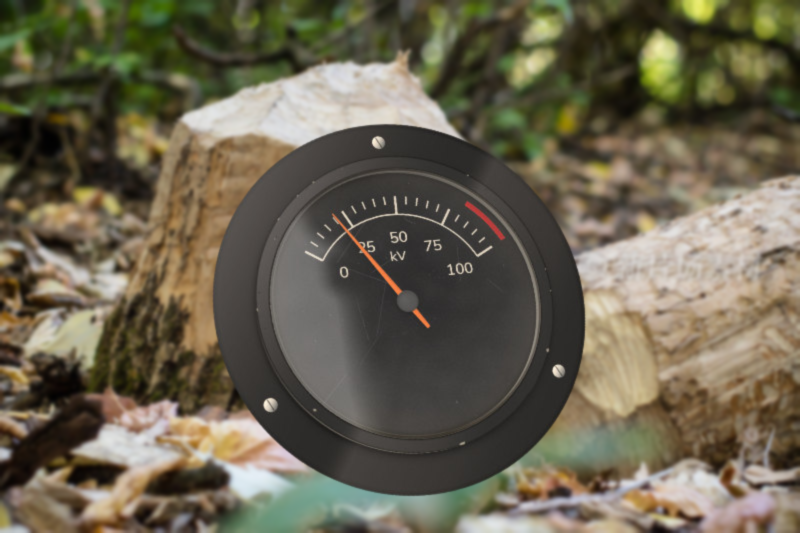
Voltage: 20 kV
